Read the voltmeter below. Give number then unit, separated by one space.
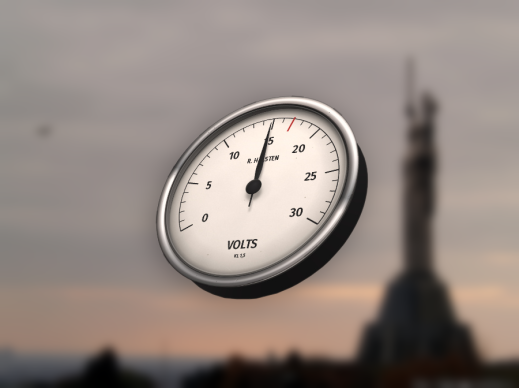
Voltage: 15 V
